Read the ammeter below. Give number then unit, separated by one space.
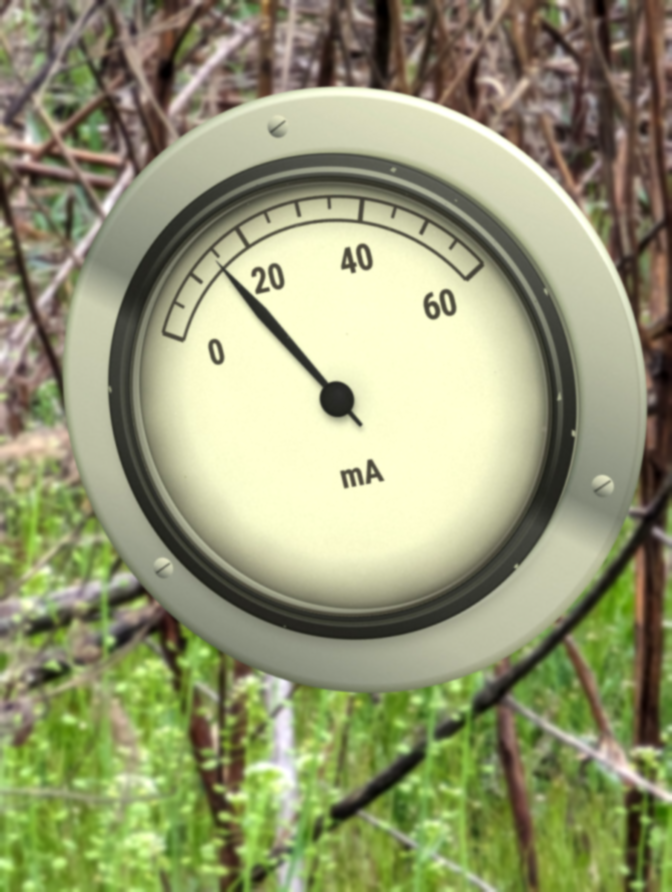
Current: 15 mA
